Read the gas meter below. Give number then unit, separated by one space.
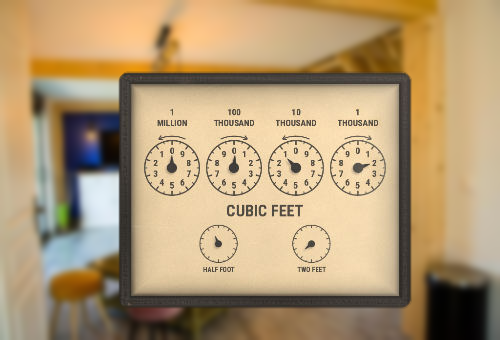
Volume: 1200 ft³
